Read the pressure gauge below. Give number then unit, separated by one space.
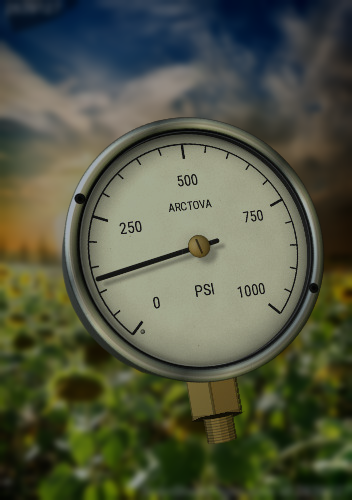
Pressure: 125 psi
